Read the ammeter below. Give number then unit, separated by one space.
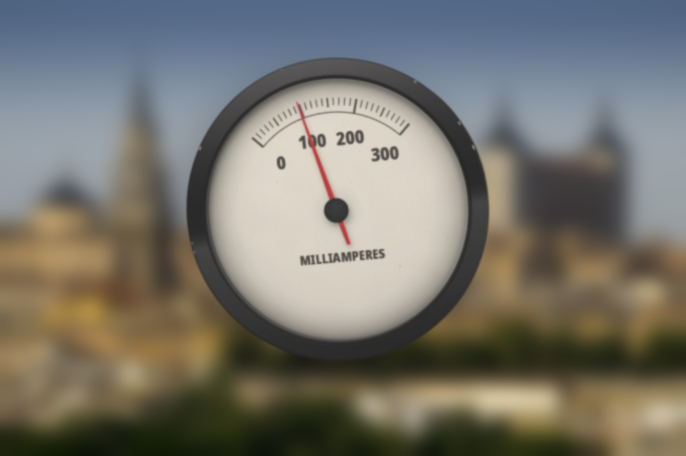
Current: 100 mA
